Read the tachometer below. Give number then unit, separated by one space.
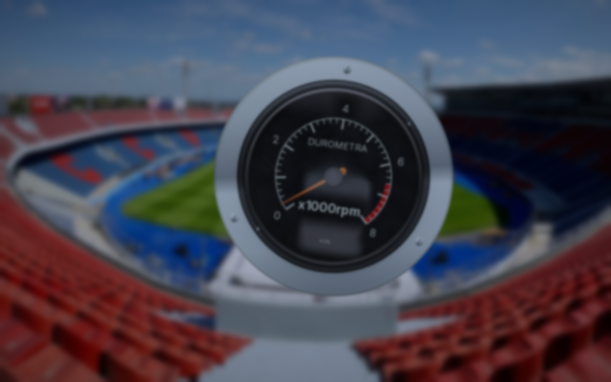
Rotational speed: 200 rpm
